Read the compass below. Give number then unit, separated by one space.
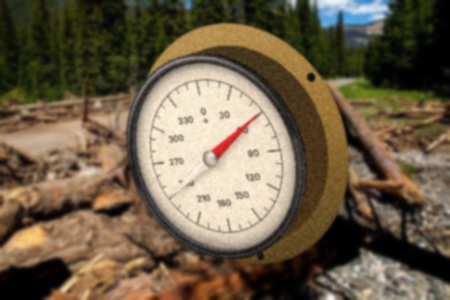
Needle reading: 60 °
